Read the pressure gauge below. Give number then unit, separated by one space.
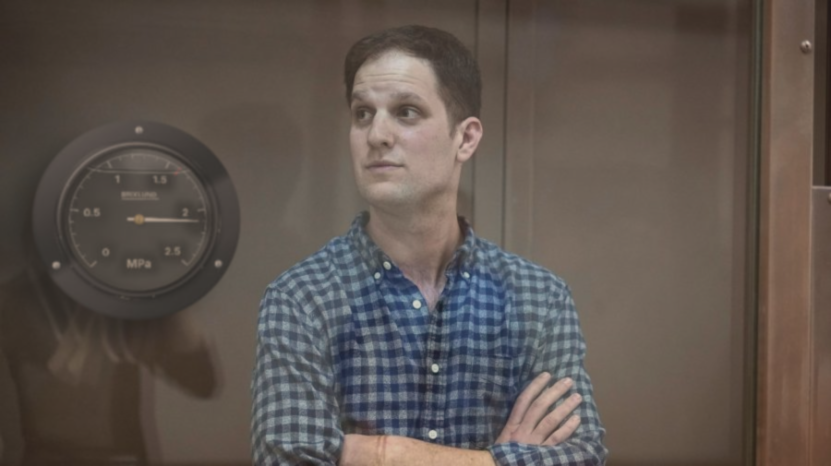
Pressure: 2.1 MPa
